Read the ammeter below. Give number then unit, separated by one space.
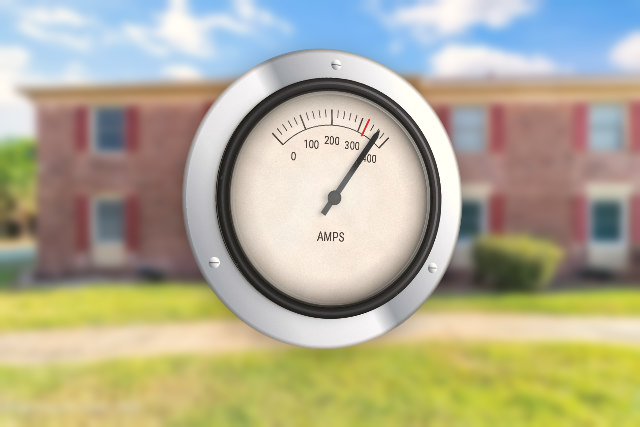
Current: 360 A
